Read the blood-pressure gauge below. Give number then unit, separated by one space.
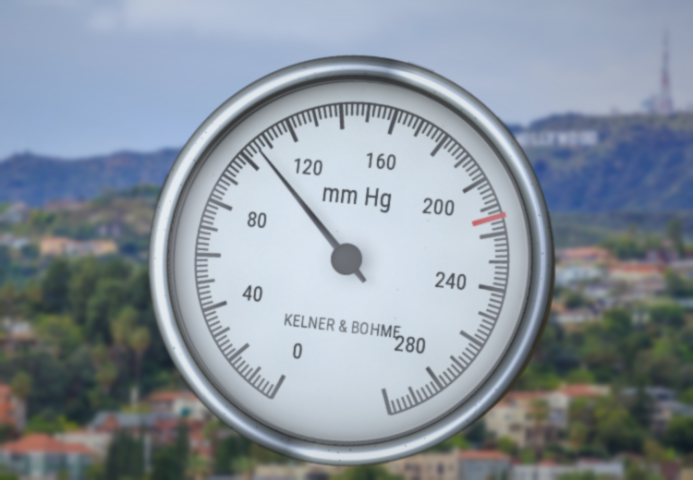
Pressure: 106 mmHg
